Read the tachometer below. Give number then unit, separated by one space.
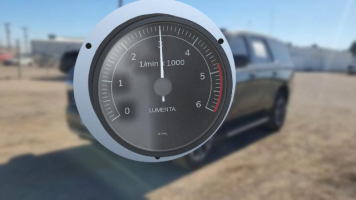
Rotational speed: 3000 rpm
